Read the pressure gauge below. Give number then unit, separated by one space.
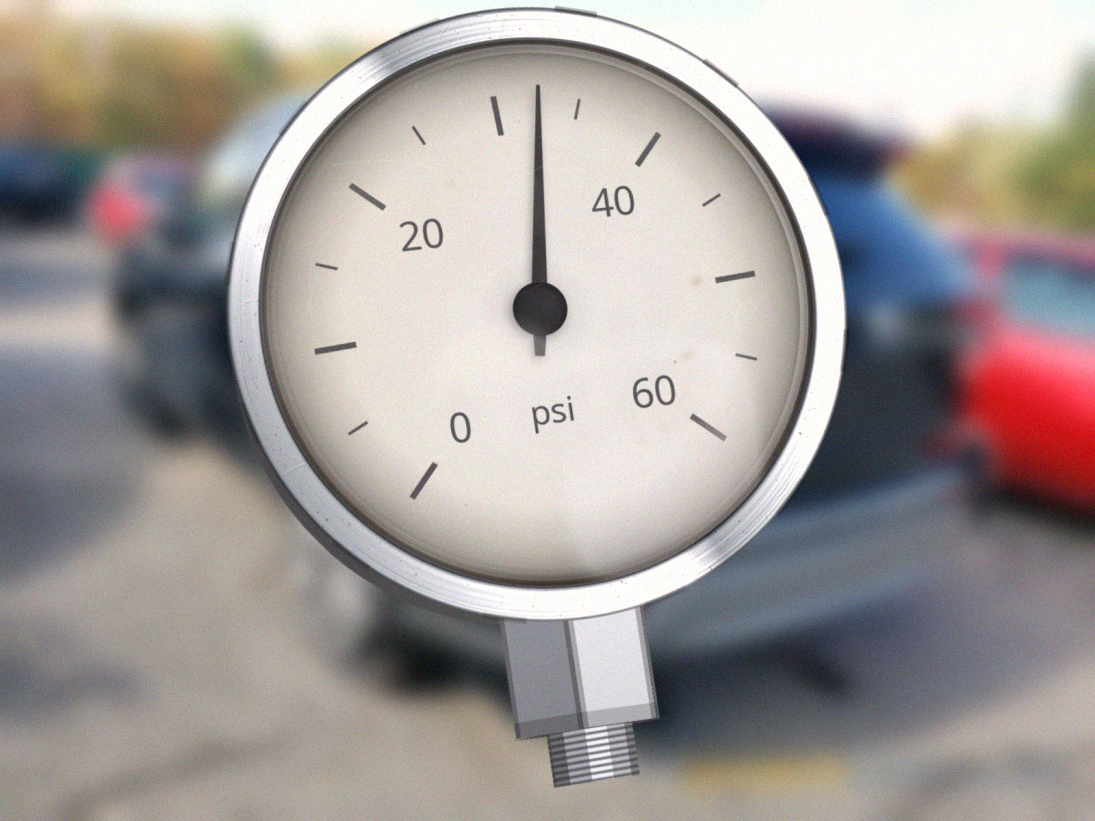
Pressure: 32.5 psi
